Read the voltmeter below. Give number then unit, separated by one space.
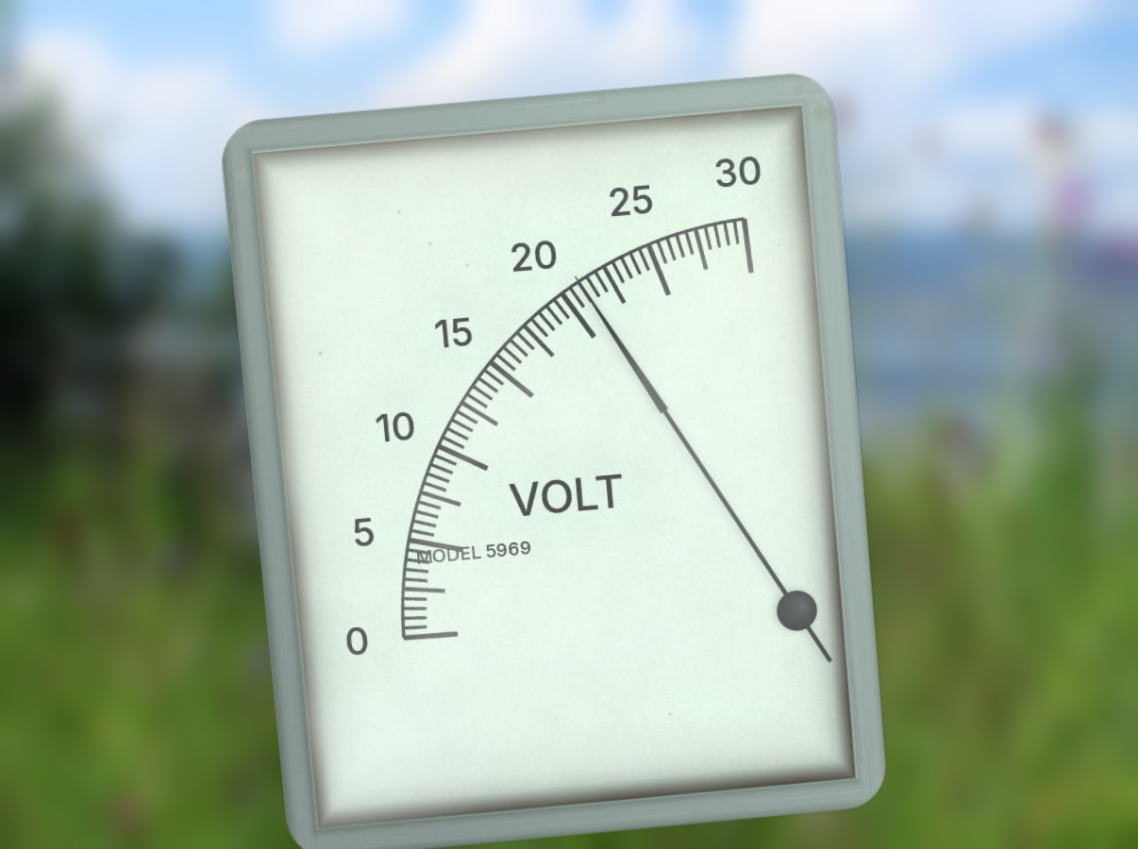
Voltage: 21 V
